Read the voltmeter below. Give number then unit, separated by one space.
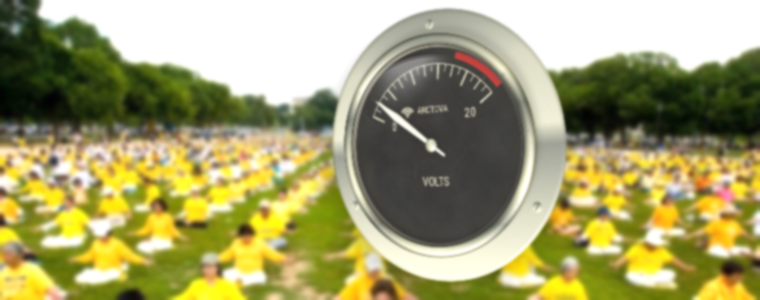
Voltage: 2 V
